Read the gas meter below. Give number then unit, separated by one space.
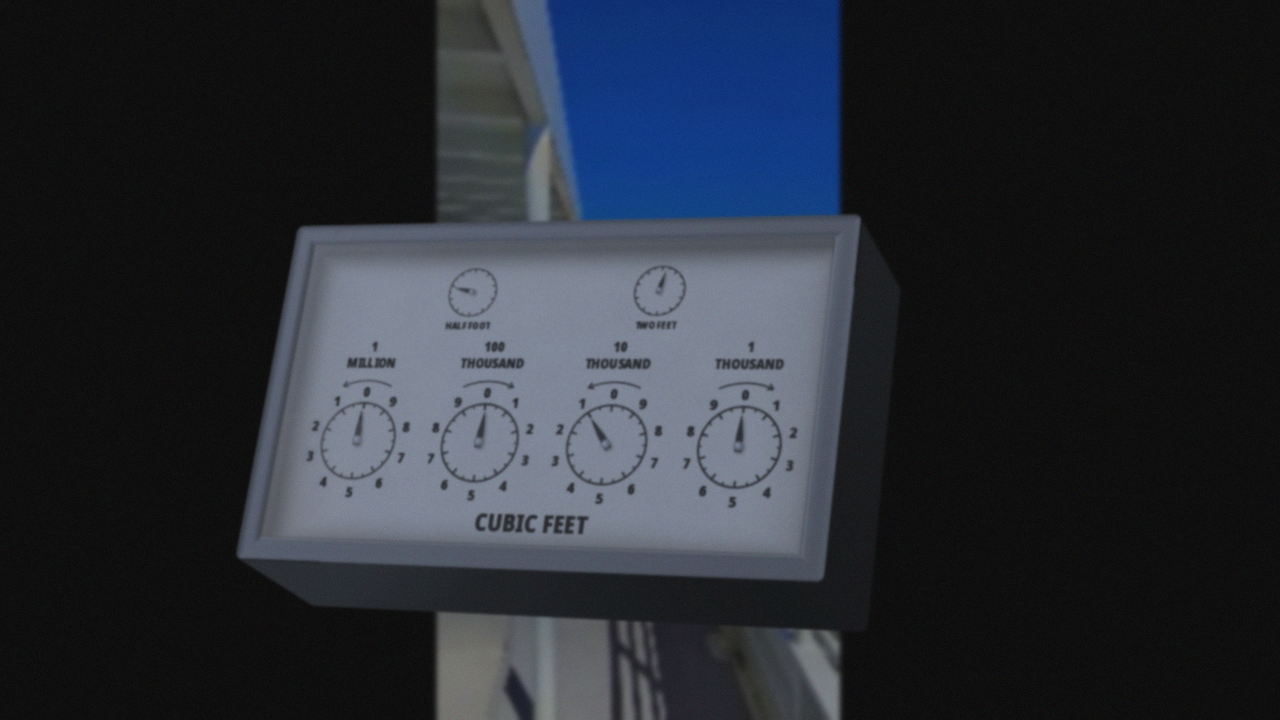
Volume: 1000 ft³
